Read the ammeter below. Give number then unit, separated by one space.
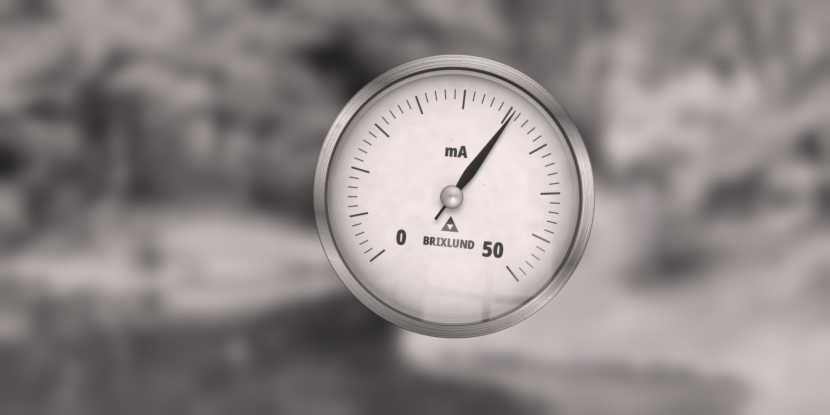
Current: 30.5 mA
